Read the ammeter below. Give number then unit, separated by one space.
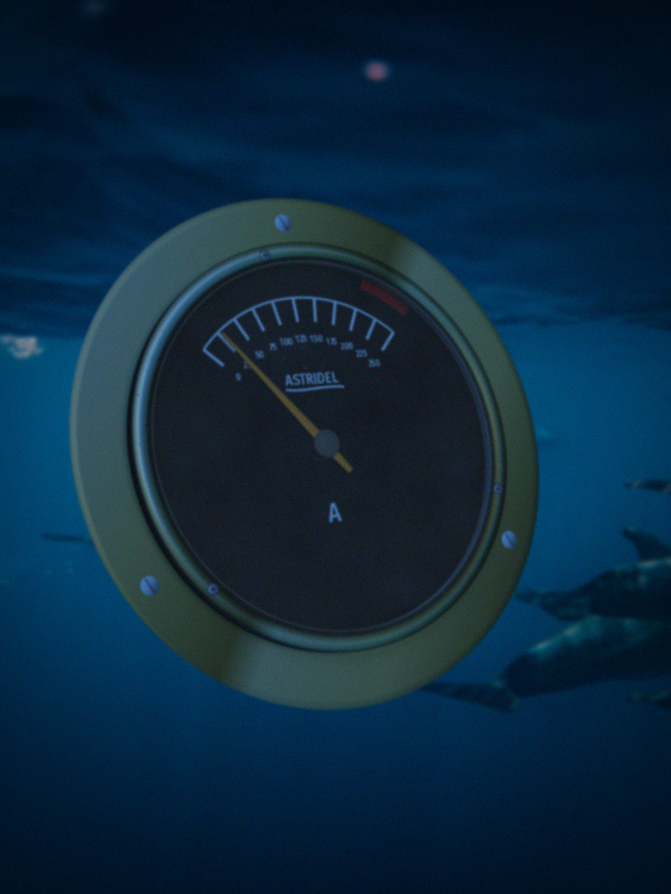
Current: 25 A
